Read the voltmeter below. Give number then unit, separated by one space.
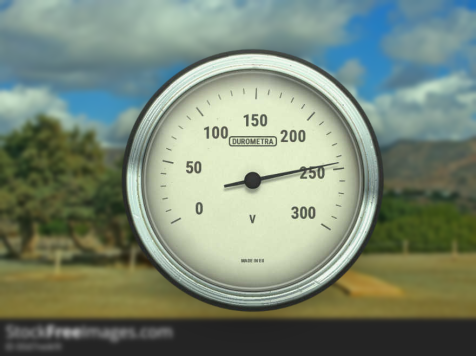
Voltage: 245 V
